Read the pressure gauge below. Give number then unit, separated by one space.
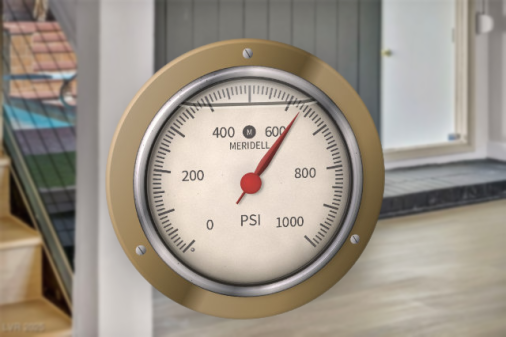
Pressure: 630 psi
